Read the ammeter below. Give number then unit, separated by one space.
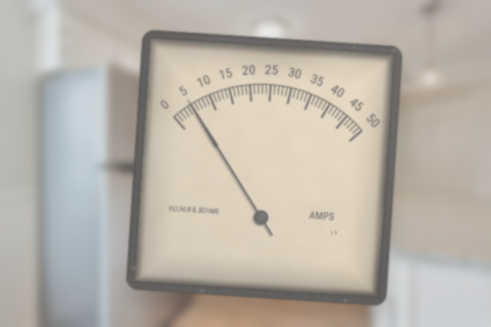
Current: 5 A
